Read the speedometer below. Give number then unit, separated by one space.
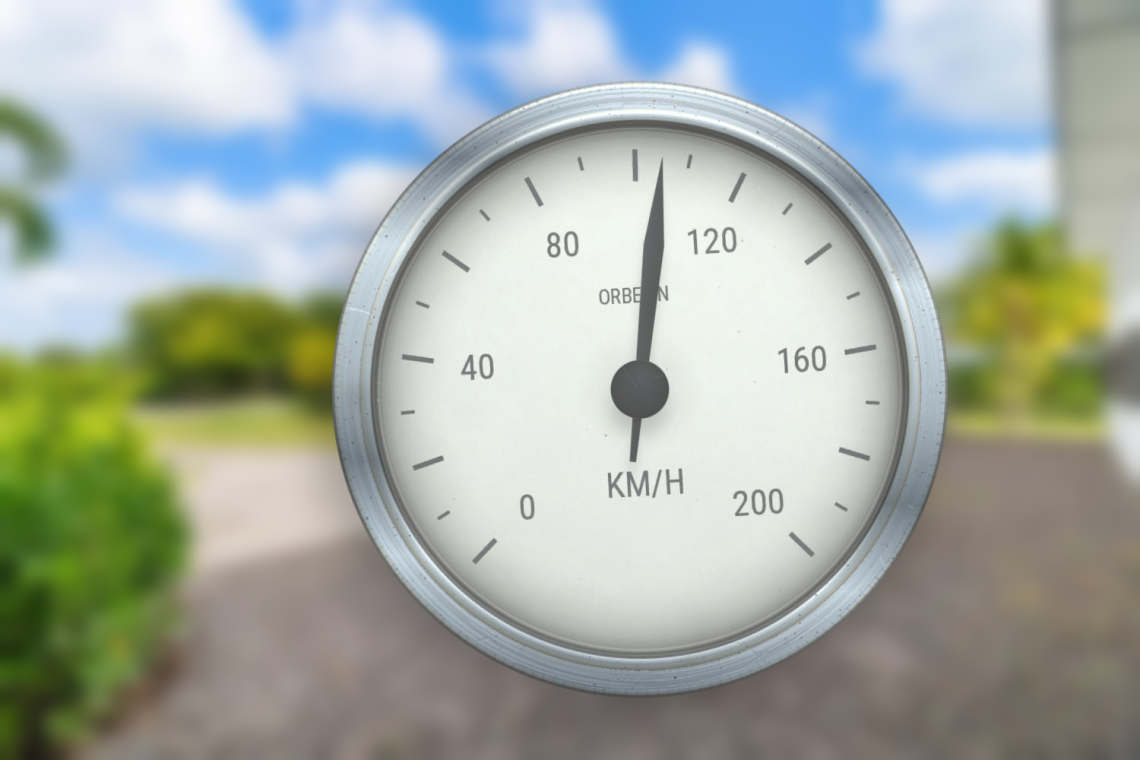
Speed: 105 km/h
